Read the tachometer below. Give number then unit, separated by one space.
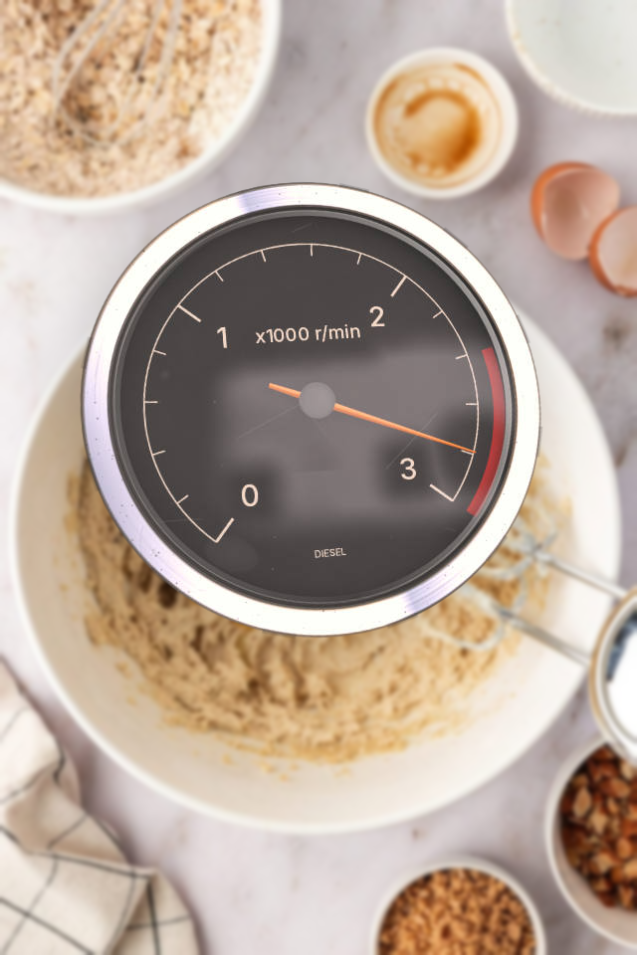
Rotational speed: 2800 rpm
